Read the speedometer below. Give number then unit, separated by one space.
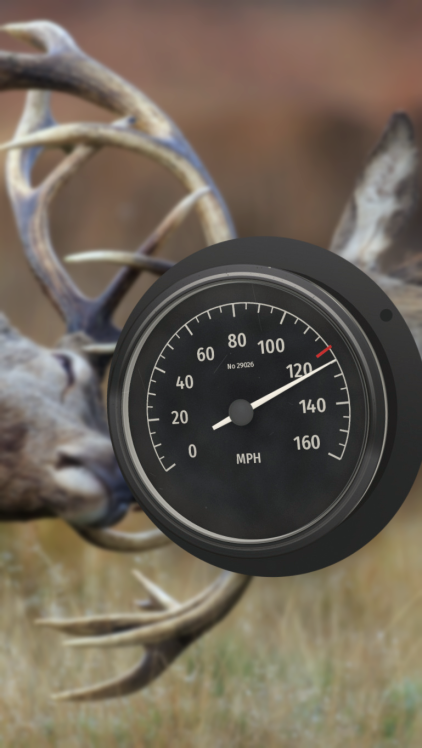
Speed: 125 mph
